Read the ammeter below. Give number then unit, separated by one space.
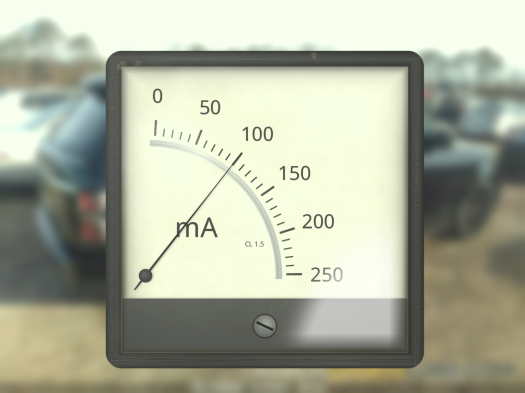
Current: 100 mA
